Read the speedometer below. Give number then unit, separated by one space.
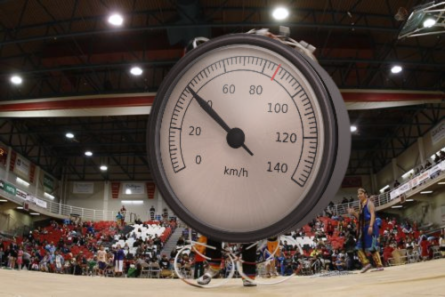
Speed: 40 km/h
